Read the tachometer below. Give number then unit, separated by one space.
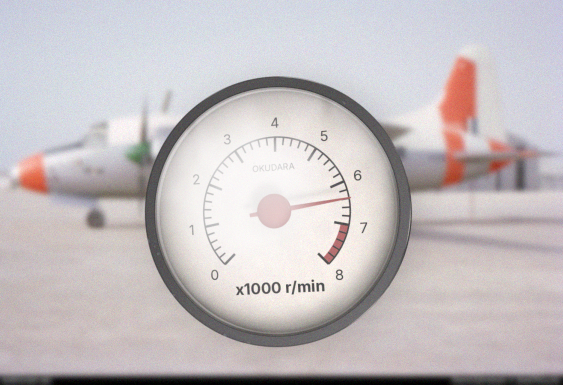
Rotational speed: 6400 rpm
